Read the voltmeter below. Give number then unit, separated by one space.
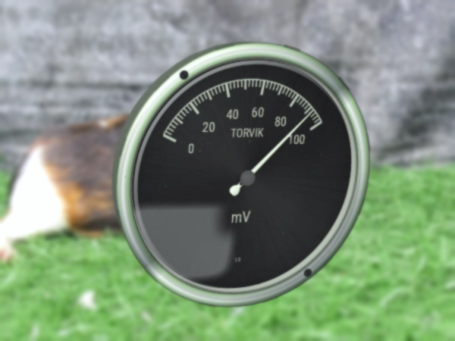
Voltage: 90 mV
